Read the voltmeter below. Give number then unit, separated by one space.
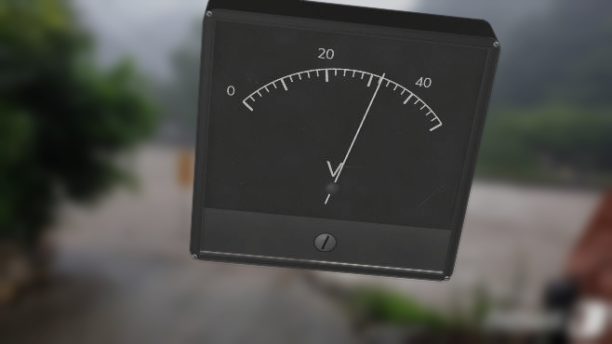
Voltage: 32 V
